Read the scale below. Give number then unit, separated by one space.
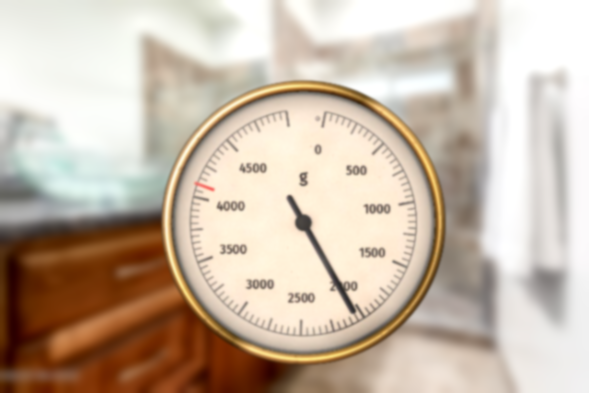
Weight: 2050 g
